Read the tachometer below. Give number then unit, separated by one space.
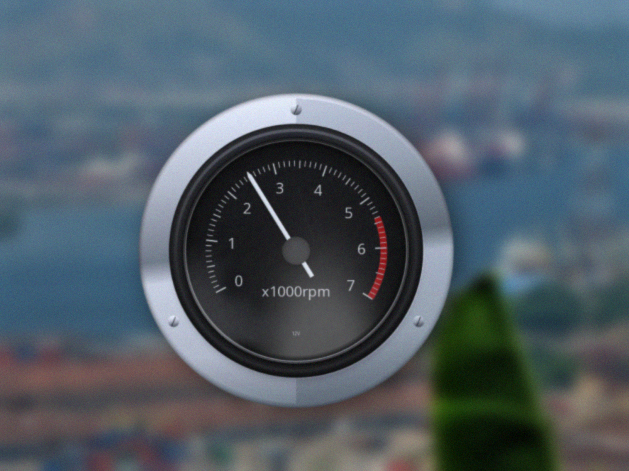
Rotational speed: 2500 rpm
